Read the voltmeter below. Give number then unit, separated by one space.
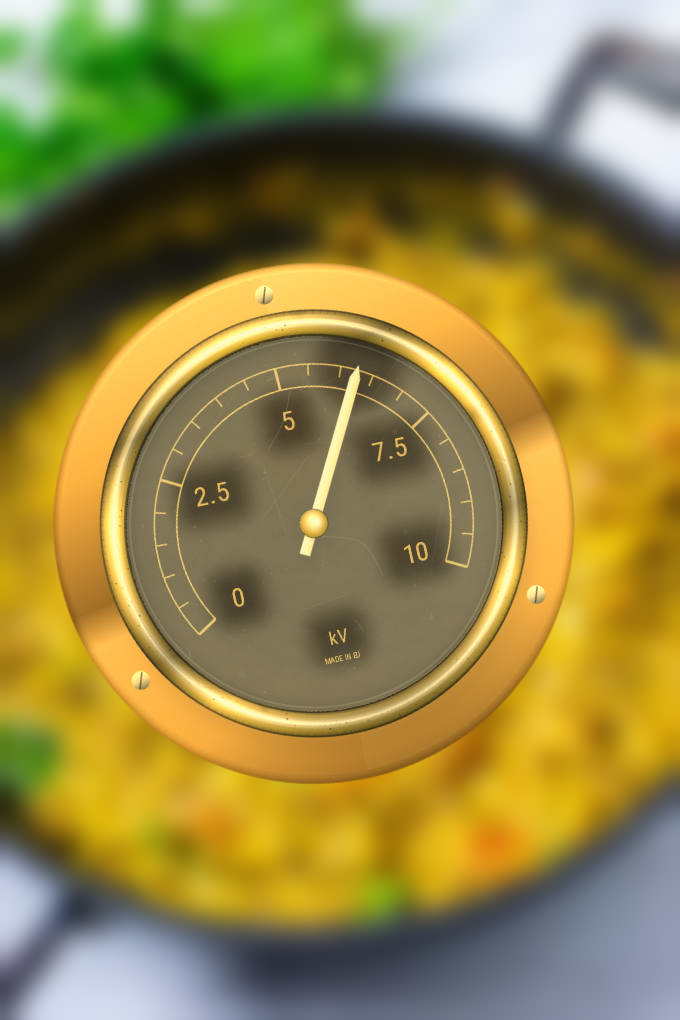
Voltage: 6.25 kV
